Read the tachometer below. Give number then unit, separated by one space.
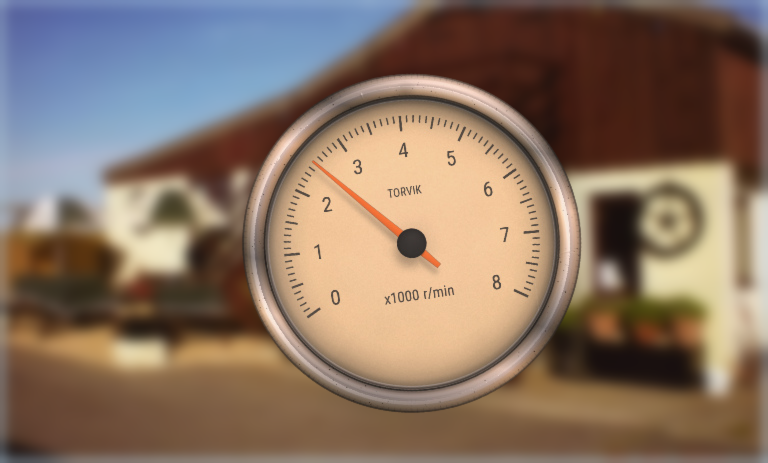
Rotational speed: 2500 rpm
